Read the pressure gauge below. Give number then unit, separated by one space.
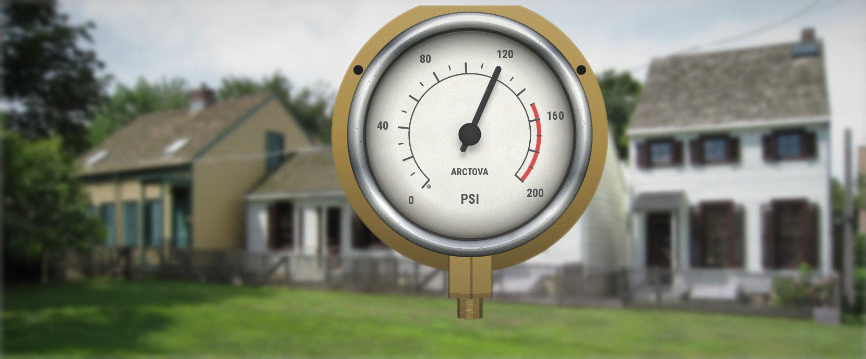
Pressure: 120 psi
